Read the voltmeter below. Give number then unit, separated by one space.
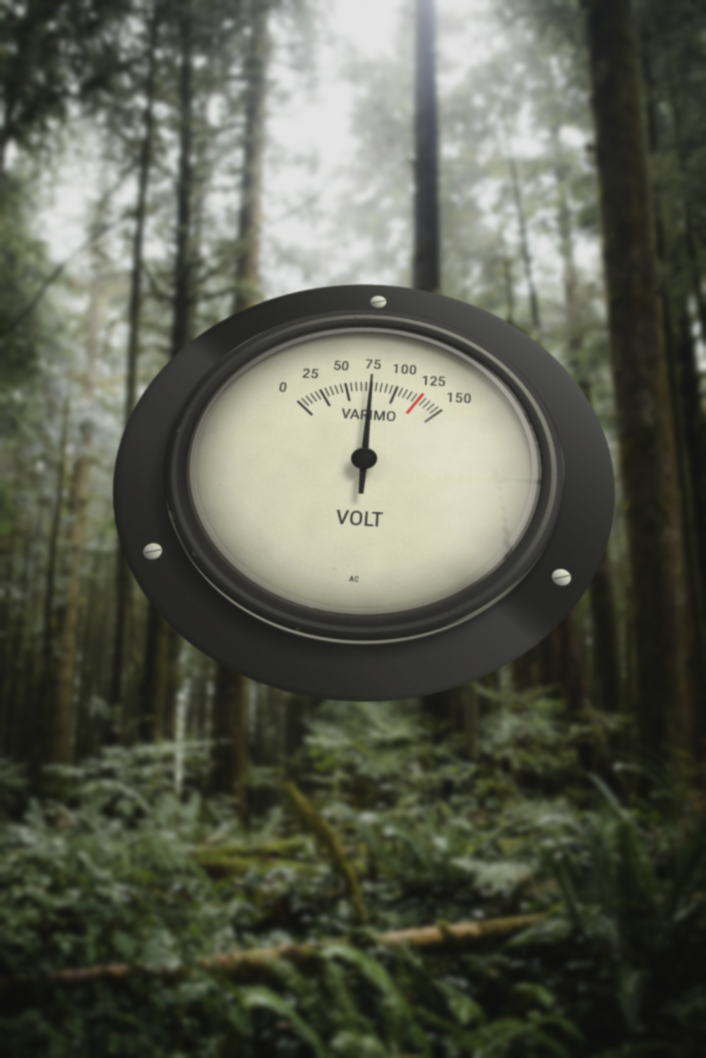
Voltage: 75 V
